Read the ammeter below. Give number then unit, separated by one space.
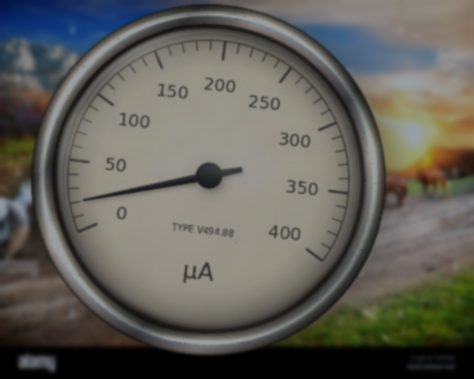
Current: 20 µA
